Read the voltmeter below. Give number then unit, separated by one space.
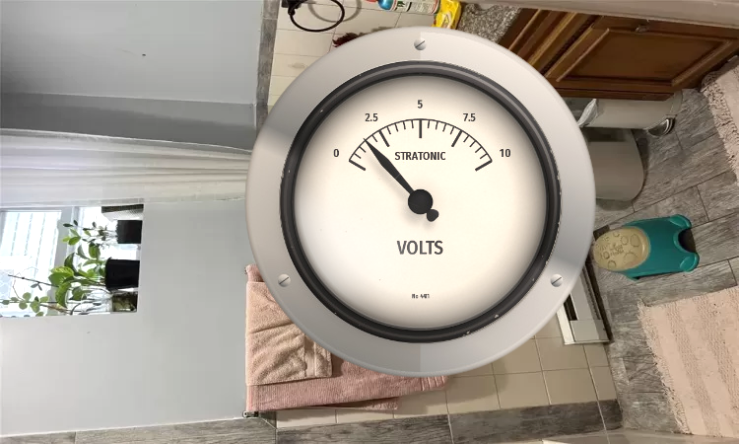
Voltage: 1.5 V
